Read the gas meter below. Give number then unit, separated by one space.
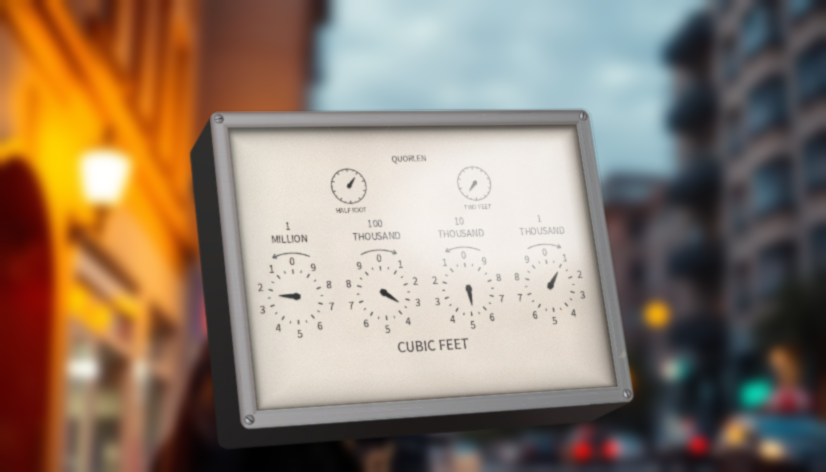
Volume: 235100 ft³
